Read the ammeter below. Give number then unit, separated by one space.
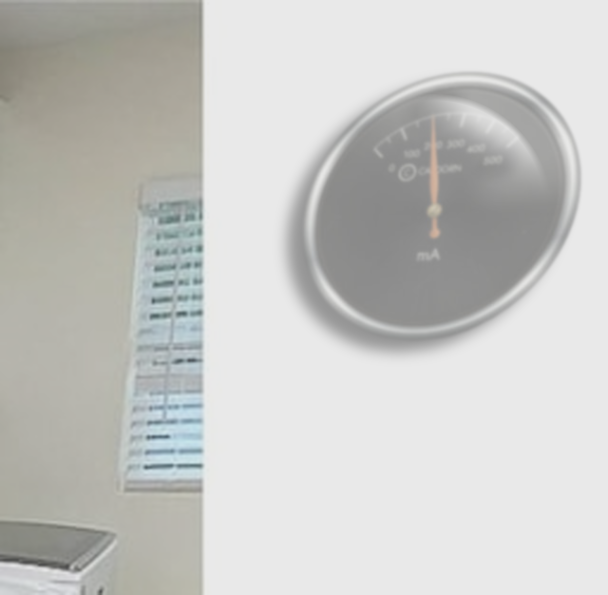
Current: 200 mA
